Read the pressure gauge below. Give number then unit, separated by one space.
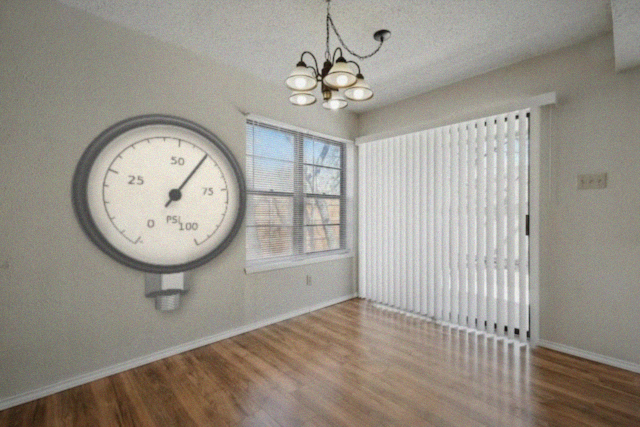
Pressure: 60 psi
